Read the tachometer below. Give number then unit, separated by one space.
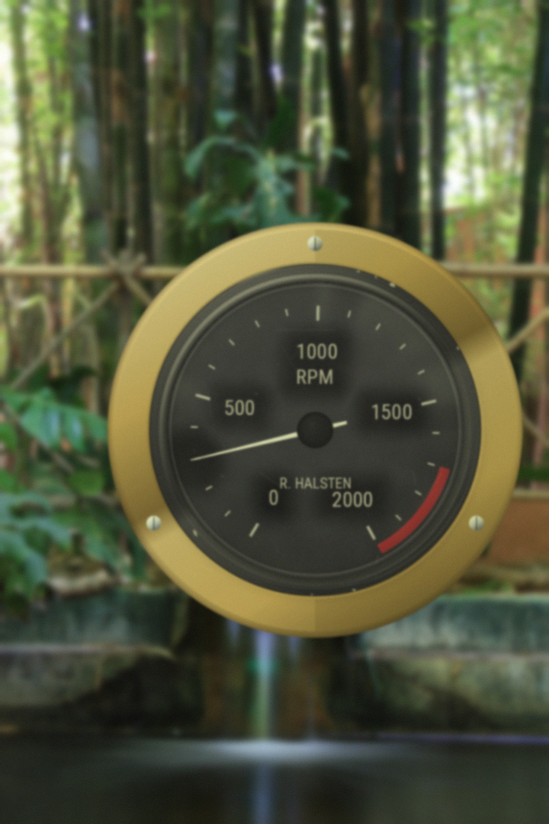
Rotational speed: 300 rpm
